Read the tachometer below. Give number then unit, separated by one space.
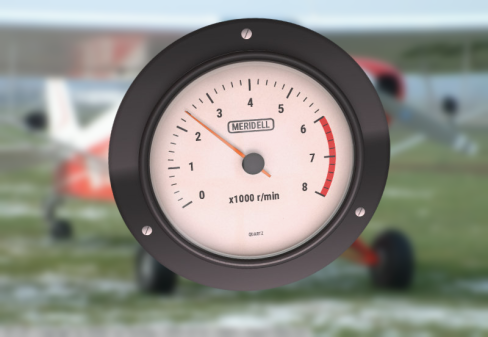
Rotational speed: 2400 rpm
